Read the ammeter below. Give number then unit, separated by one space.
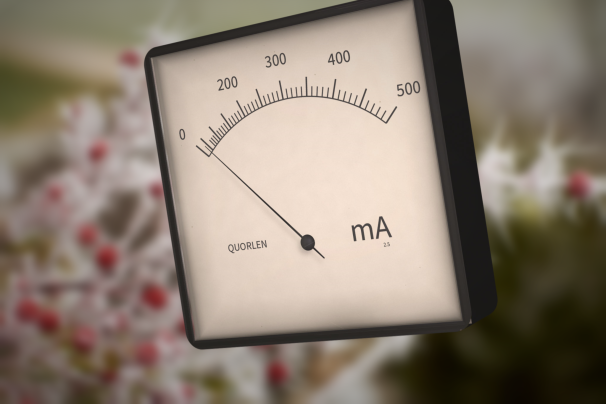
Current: 50 mA
